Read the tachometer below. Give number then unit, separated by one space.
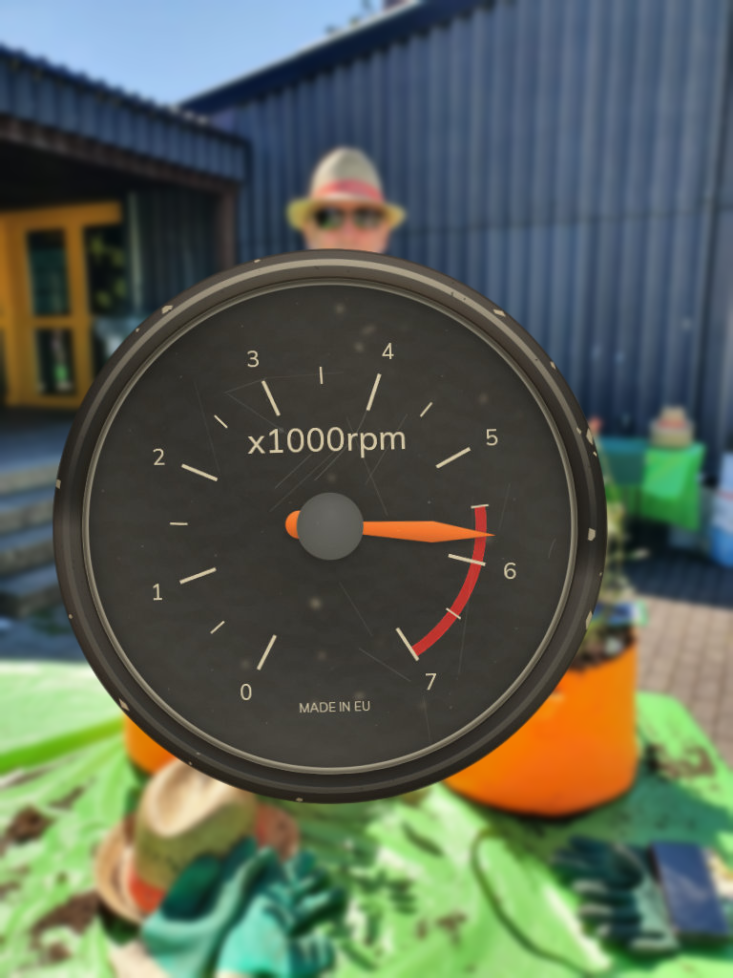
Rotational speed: 5750 rpm
